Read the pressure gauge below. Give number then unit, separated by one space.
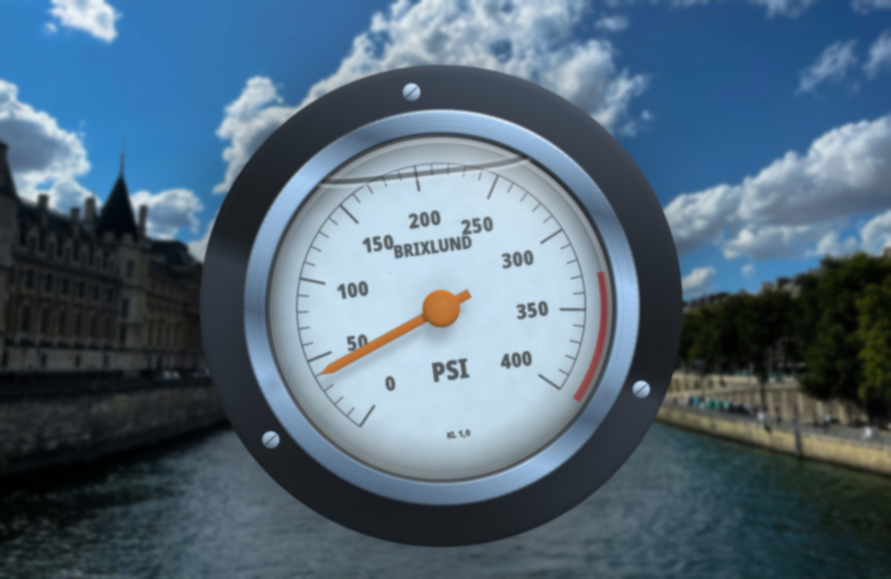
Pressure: 40 psi
